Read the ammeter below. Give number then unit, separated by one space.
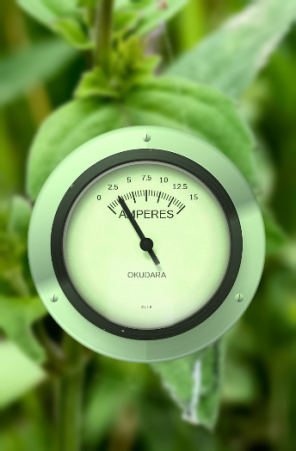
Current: 2.5 A
